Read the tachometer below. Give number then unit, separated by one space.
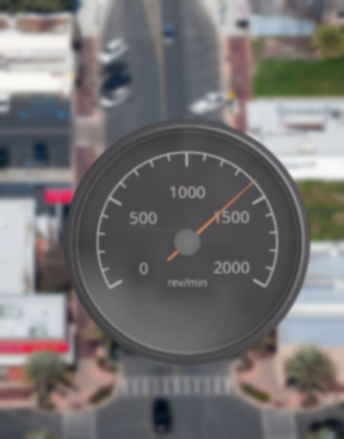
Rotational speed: 1400 rpm
